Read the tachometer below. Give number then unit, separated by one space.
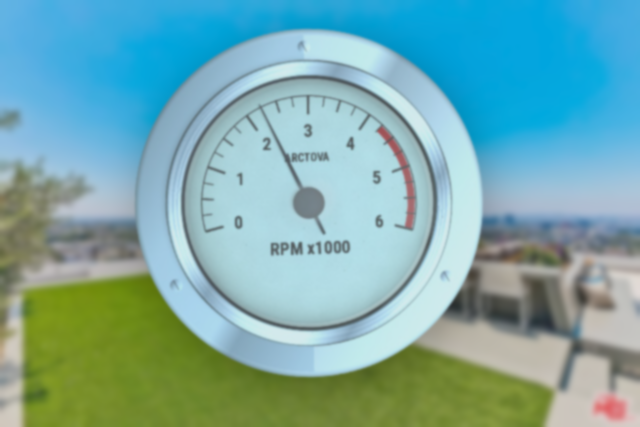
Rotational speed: 2250 rpm
